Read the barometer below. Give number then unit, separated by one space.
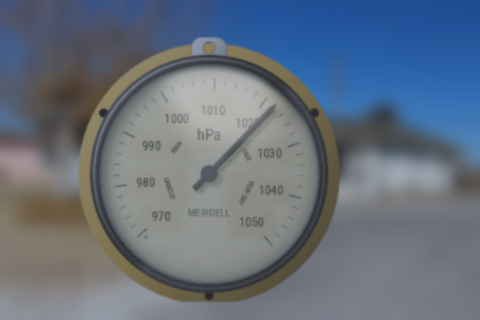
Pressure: 1022 hPa
